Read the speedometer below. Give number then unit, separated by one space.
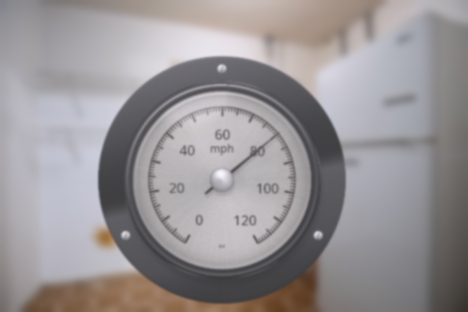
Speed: 80 mph
